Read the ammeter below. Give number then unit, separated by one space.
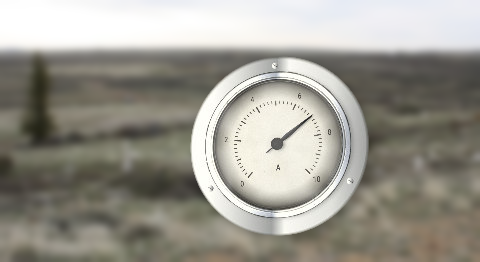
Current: 7 A
